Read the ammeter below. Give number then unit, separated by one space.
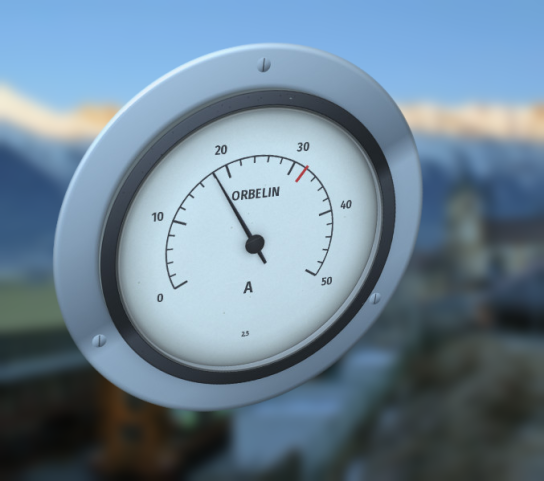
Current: 18 A
